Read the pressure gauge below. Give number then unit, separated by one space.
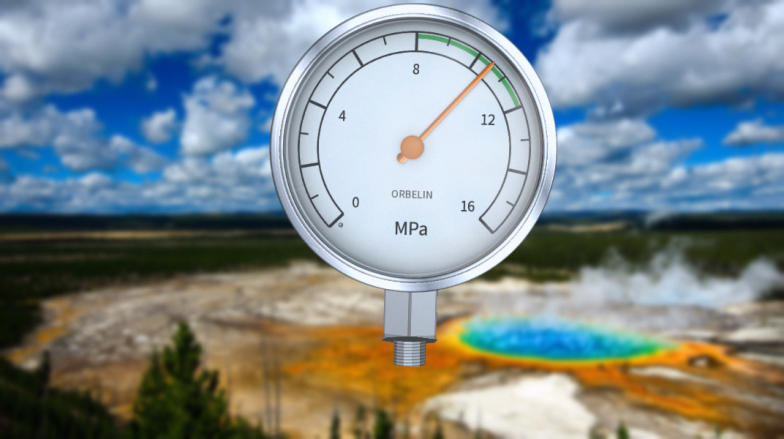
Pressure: 10.5 MPa
